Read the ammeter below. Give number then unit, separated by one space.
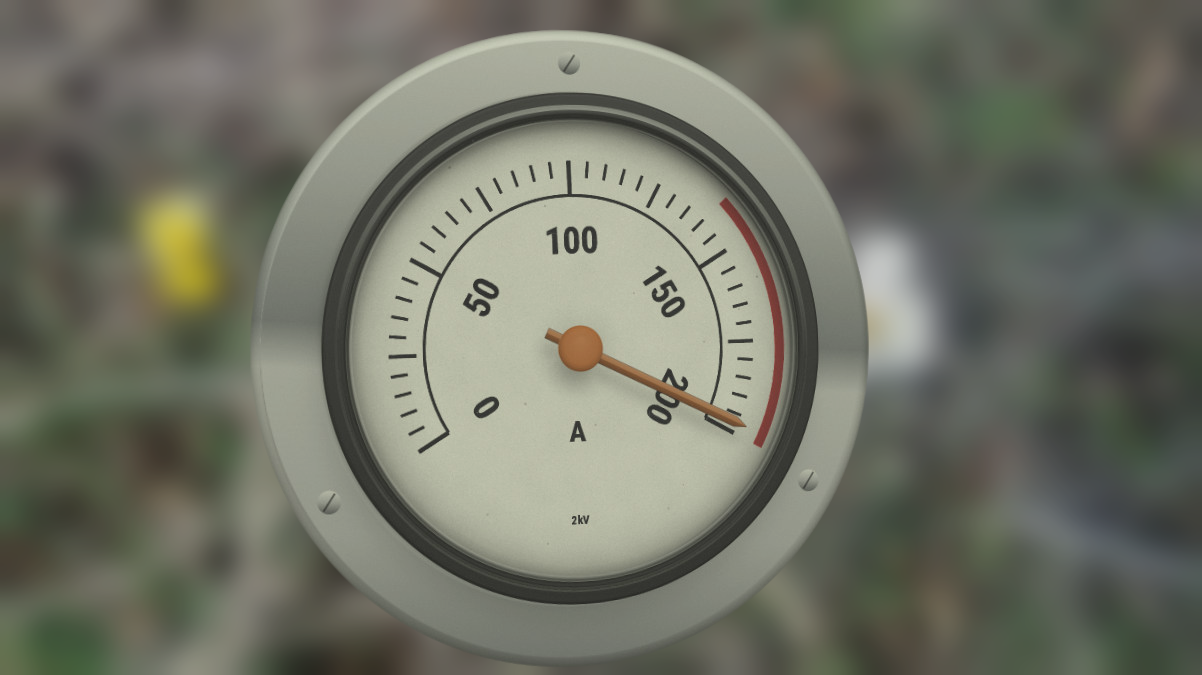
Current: 197.5 A
